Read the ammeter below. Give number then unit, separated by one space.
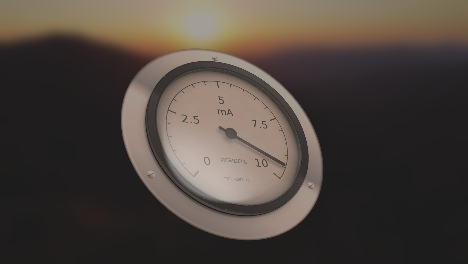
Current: 9.5 mA
